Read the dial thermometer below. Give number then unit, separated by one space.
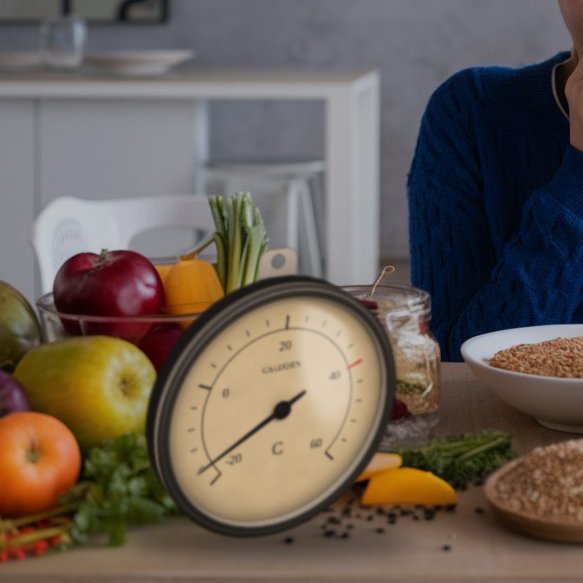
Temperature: -16 °C
